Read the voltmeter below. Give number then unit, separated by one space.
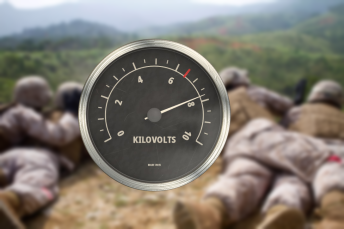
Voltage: 7.75 kV
